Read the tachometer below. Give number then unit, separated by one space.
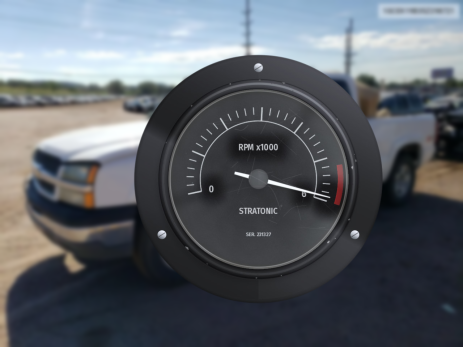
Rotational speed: 5900 rpm
